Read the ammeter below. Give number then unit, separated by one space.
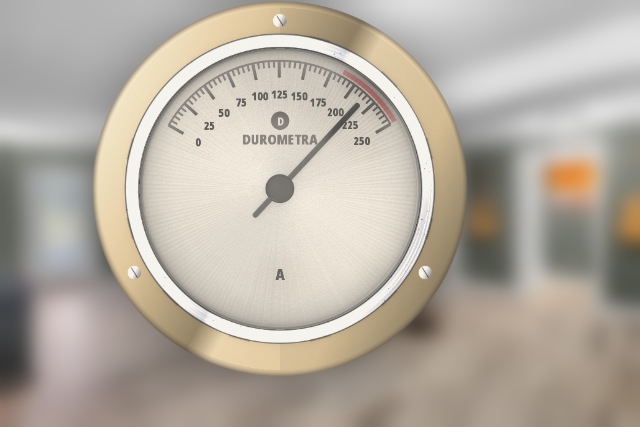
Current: 215 A
